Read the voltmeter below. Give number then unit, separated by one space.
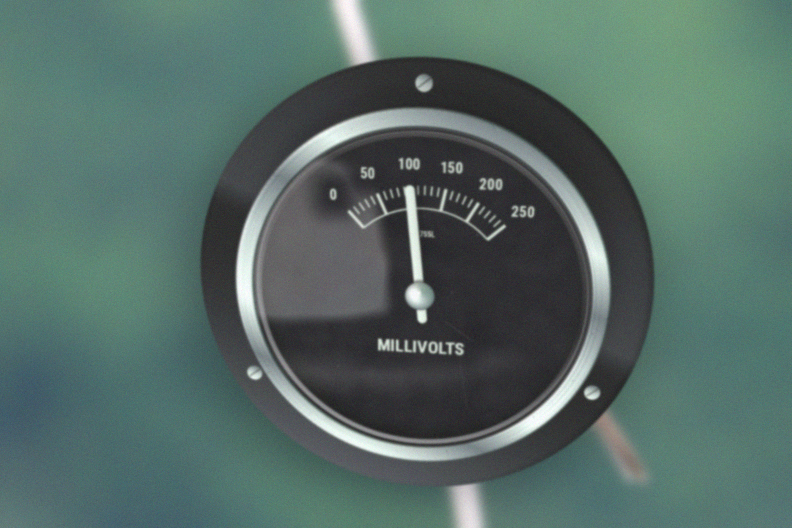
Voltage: 100 mV
